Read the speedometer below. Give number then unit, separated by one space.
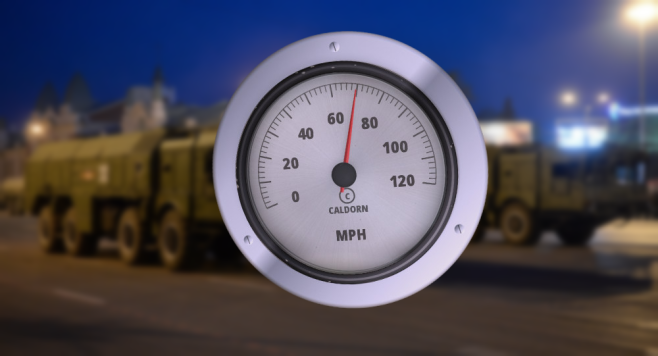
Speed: 70 mph
